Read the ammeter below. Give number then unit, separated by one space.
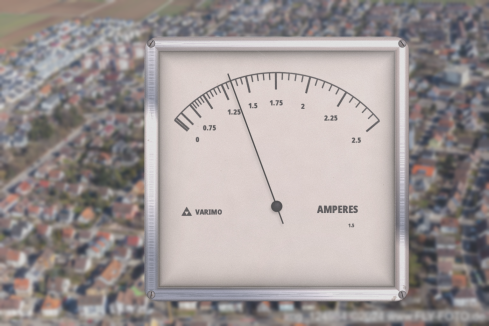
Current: 1.35 A
